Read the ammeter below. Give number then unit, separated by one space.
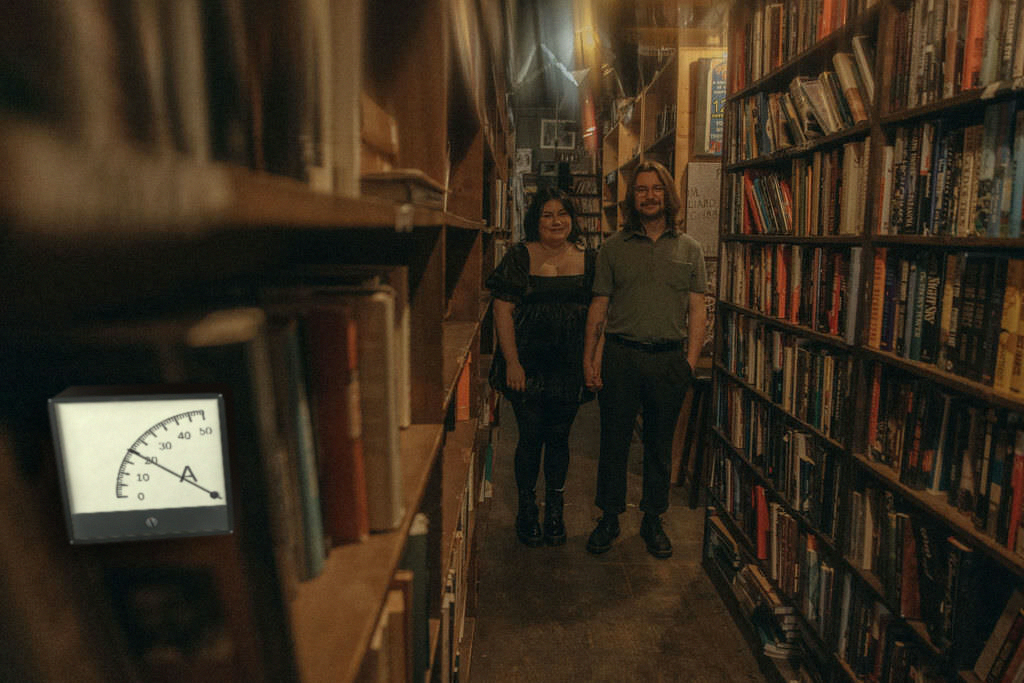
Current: 20 A
